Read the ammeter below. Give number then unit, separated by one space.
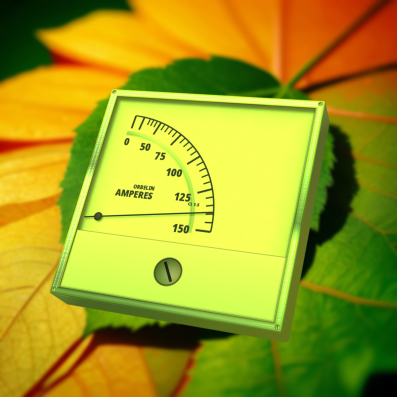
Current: 140 A
